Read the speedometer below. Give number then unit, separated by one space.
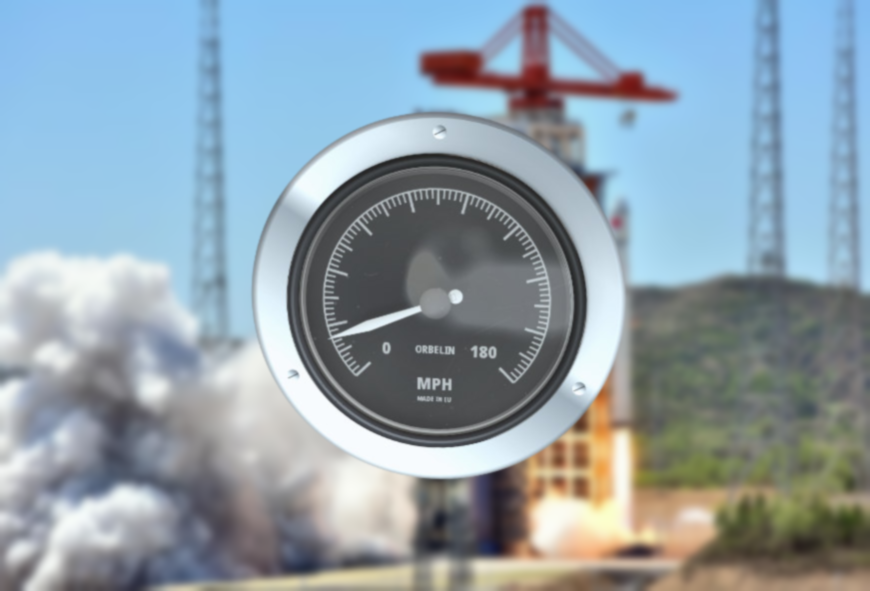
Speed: 16 mph
